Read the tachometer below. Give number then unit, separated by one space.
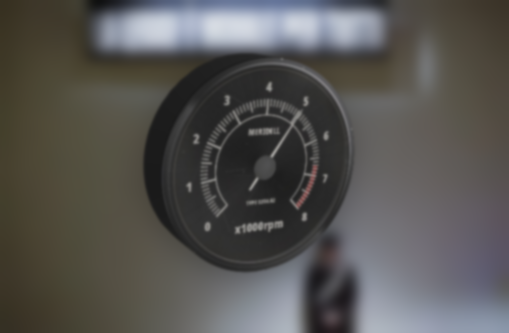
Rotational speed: 5000 rpm
